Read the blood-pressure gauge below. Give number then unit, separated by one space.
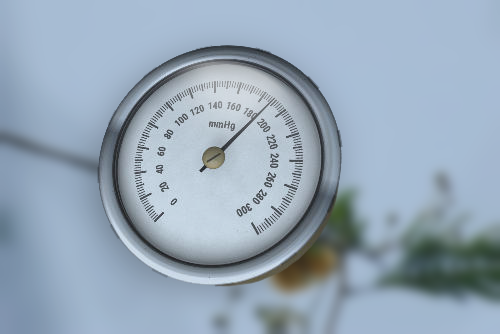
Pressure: 190 mmHg
